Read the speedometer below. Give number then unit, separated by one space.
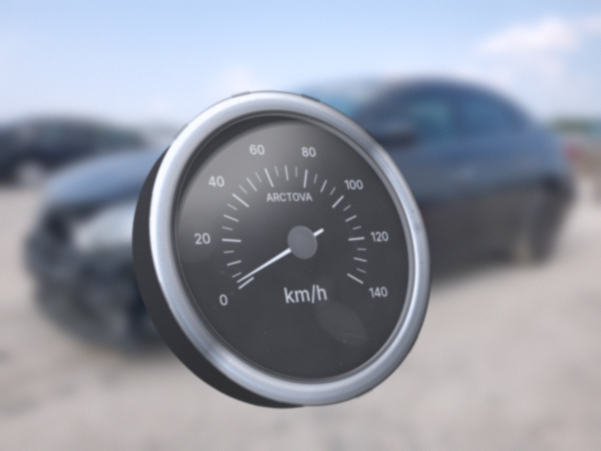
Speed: 2.5 km/h
